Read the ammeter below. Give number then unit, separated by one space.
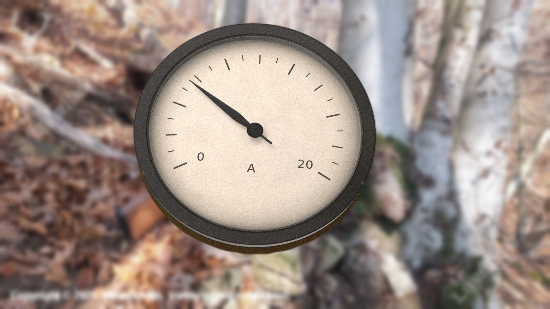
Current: 5.5 A
